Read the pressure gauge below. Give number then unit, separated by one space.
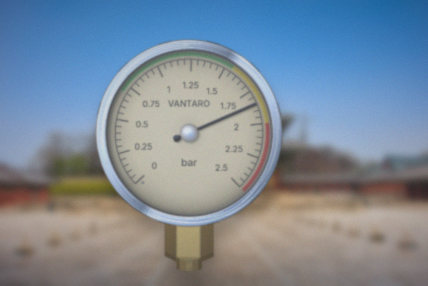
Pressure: 1.85 bar
